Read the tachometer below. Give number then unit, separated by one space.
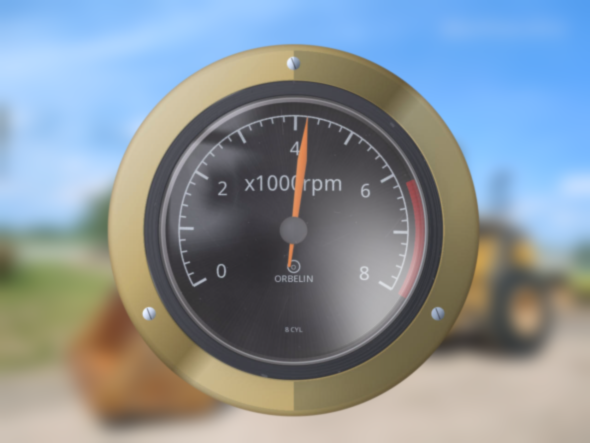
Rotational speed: 4200 rpm
